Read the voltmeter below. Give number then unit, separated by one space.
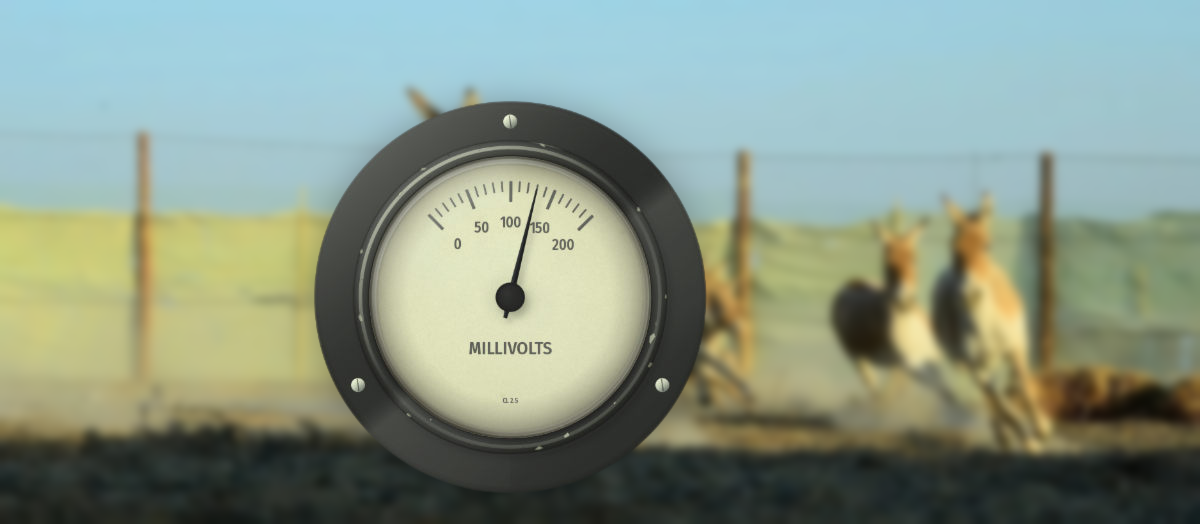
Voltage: 130 mV
